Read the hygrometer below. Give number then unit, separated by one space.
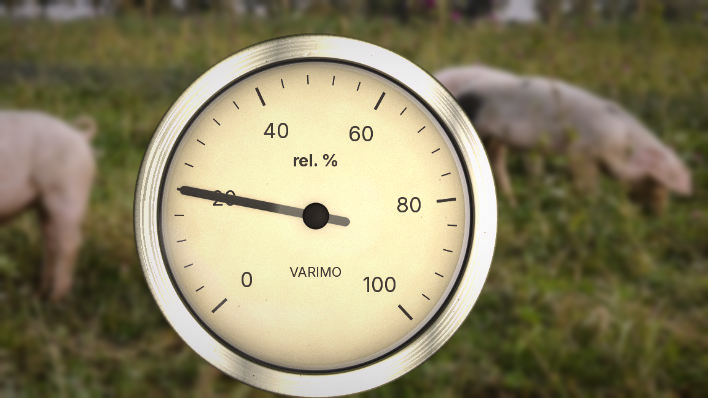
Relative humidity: 20 %
